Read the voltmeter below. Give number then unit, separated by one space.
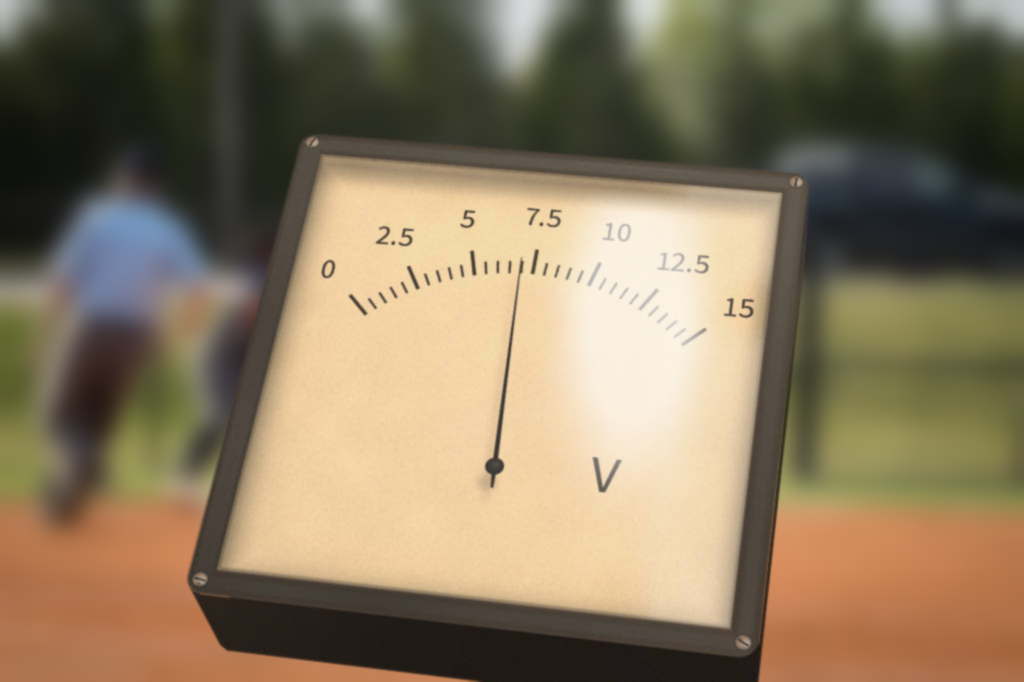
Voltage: 7 V
